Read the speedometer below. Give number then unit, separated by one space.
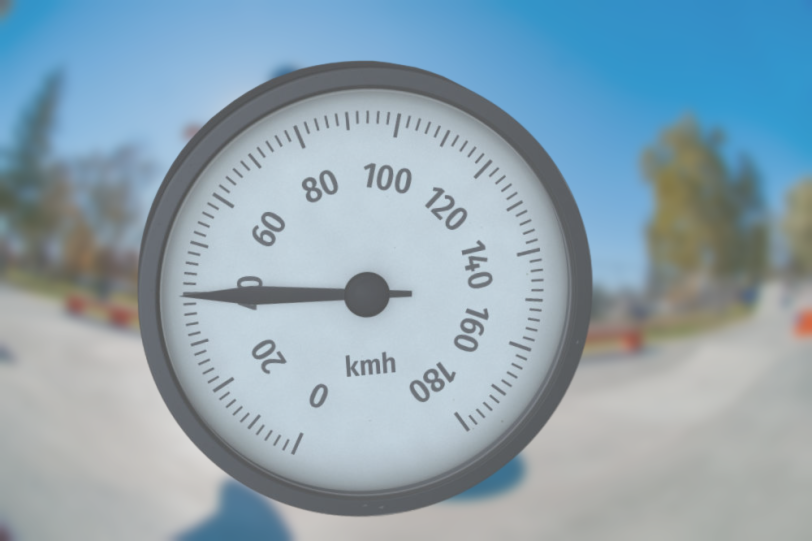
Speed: 40 km/h
